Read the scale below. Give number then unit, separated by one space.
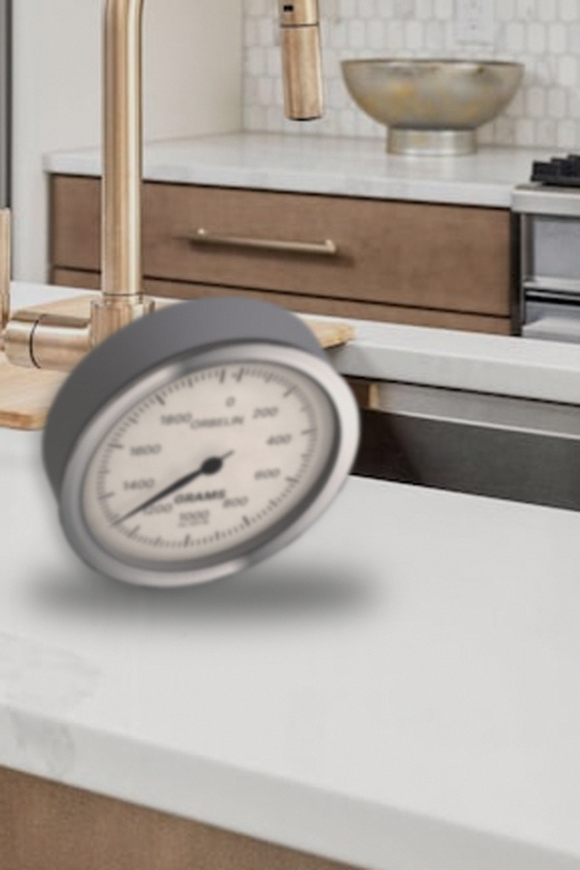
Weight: 1300 g
